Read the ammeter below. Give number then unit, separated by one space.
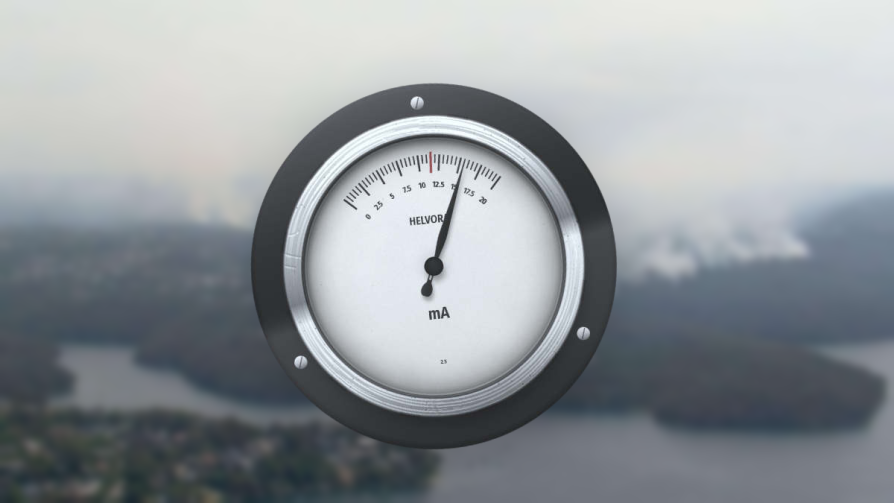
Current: 15.5 mA
